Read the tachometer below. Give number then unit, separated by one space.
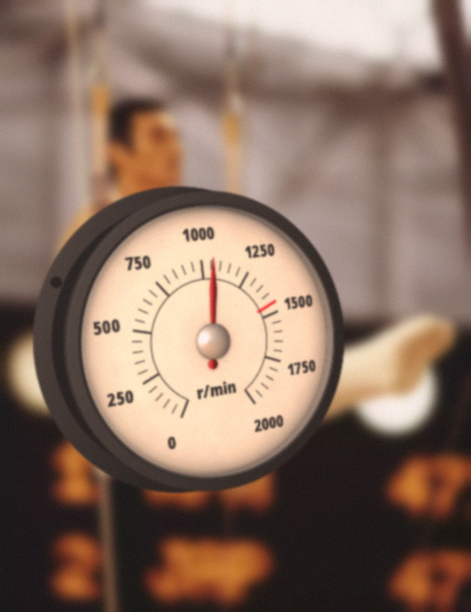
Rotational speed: 1050 rpm
